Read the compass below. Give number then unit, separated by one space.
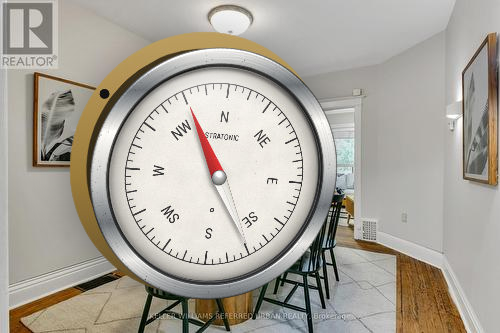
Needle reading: 330 °
